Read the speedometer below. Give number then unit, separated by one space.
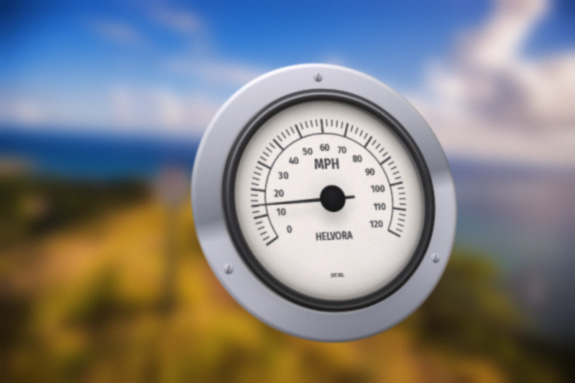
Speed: 14 mph
